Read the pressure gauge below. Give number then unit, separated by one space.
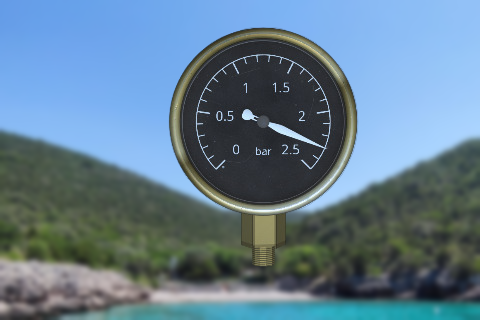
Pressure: 2.3 bar
